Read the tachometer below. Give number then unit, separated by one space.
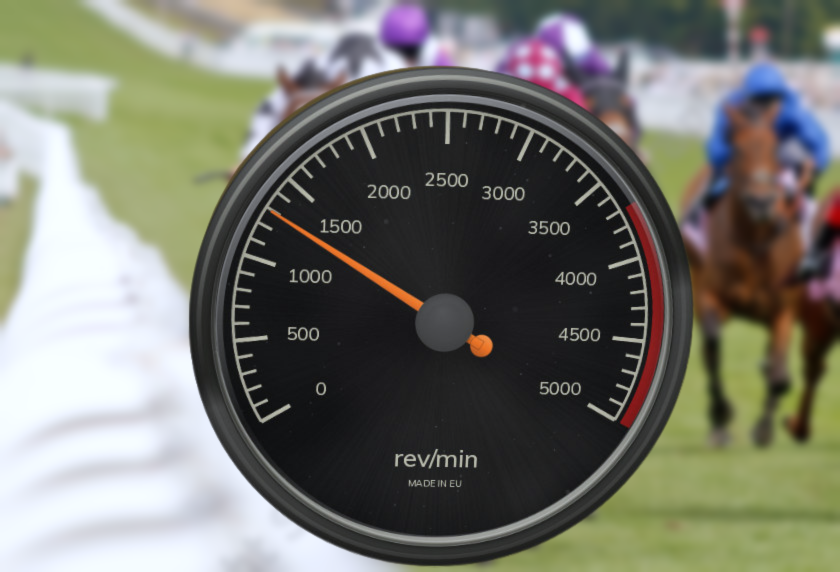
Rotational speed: 1300 rpm
